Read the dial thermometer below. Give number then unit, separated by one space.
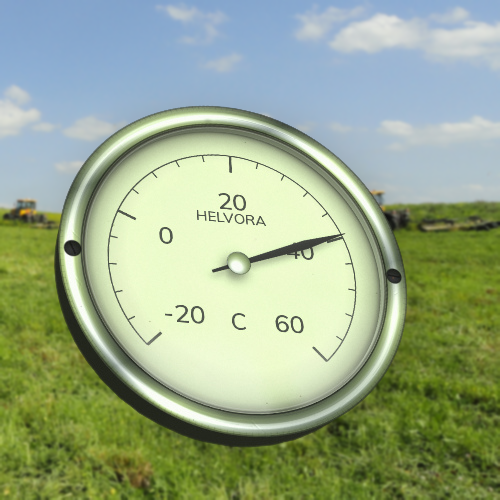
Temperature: 40 °C
